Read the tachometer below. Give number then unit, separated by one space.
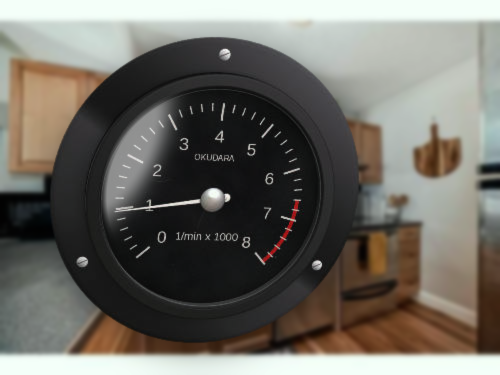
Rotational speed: 1000 rpm
